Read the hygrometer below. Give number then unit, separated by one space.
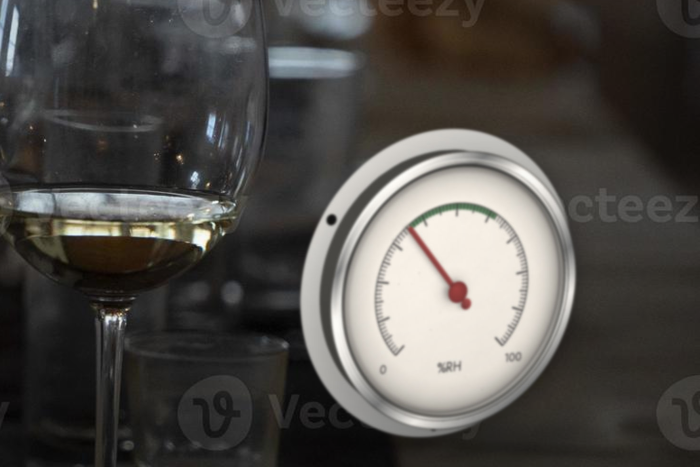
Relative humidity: 35 %
